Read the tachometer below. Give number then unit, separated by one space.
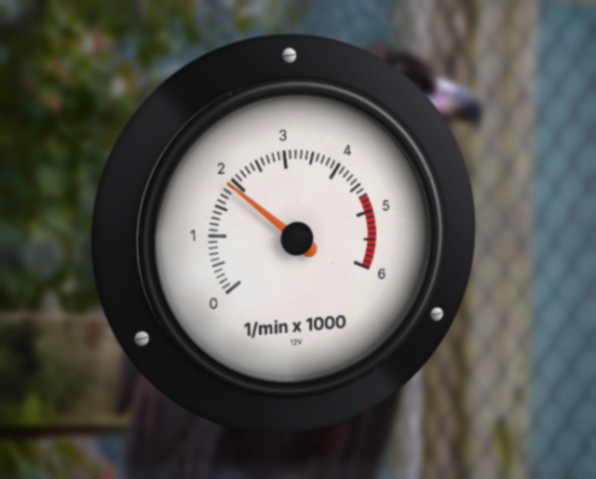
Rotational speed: 1900 rpm
